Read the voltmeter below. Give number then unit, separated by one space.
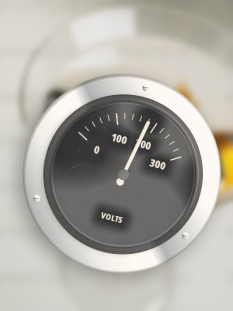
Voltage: 180 V
